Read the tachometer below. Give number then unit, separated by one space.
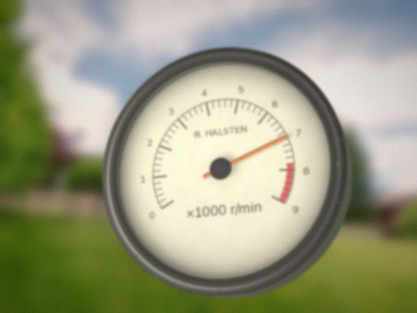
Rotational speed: 7000 rpm
